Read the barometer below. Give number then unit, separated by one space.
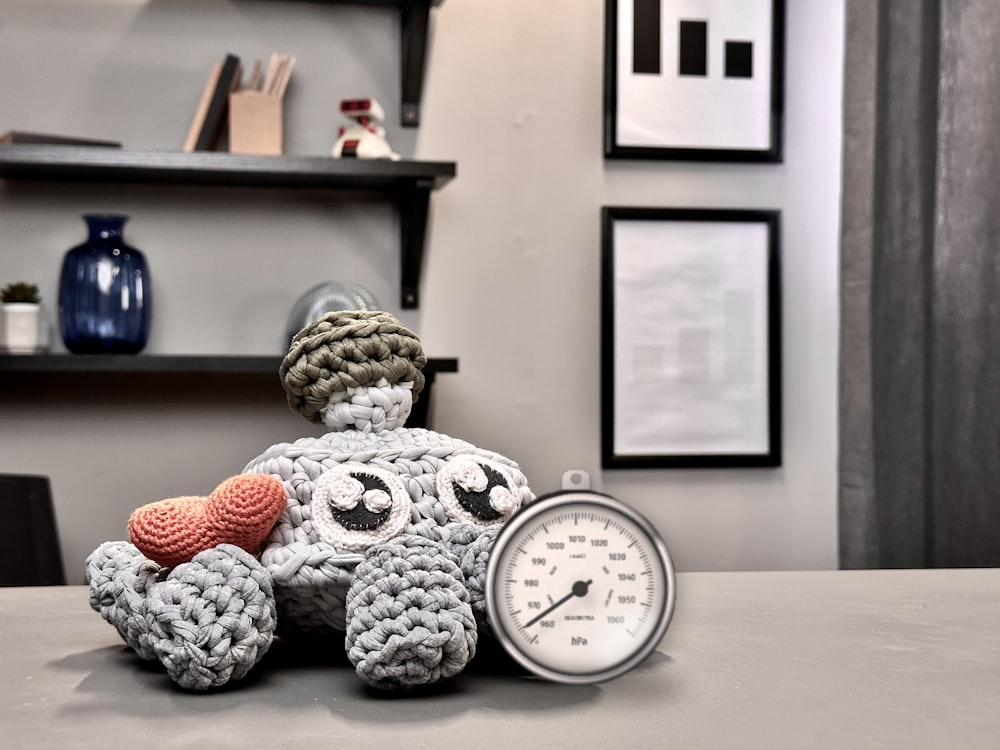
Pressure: 965 hPa
